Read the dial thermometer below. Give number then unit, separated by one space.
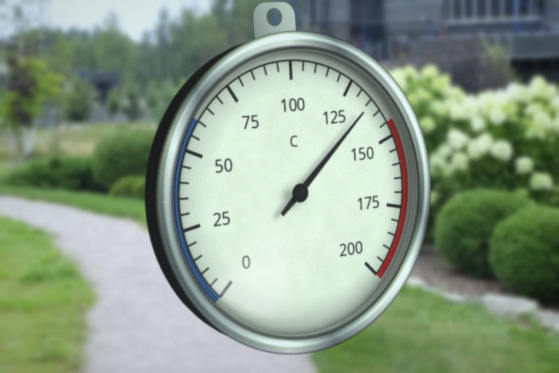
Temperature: 135 °C
